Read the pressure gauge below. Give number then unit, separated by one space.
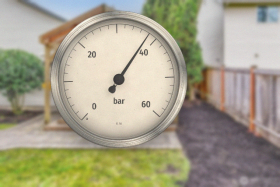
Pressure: 38 bar
